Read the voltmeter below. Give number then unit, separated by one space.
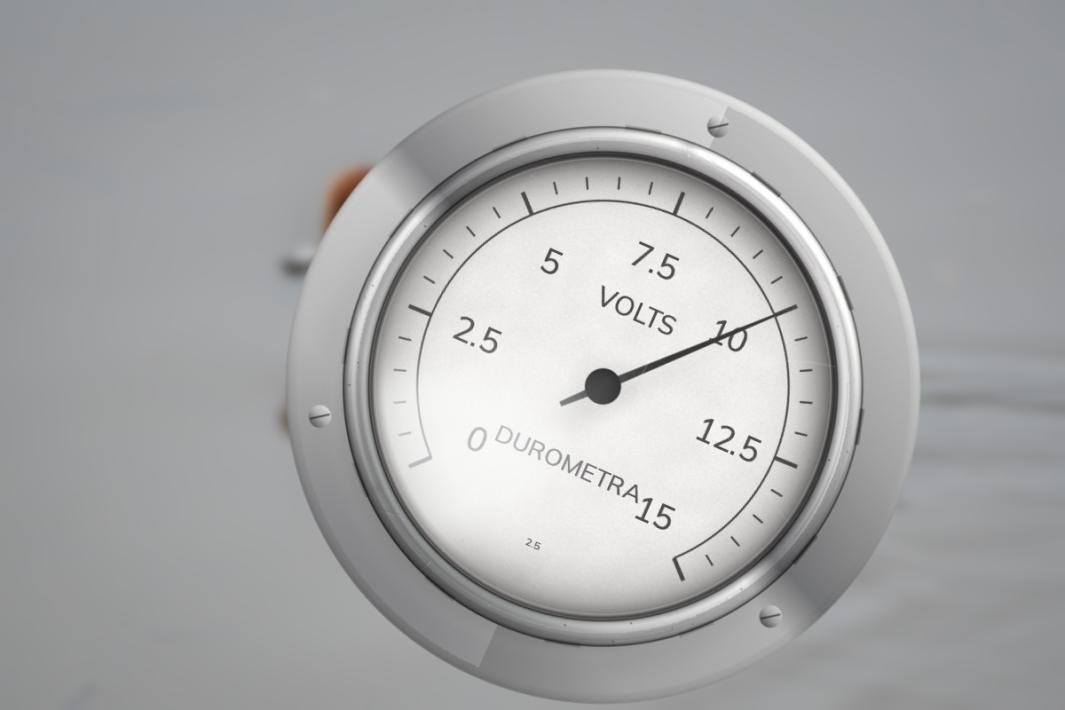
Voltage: 10 V
